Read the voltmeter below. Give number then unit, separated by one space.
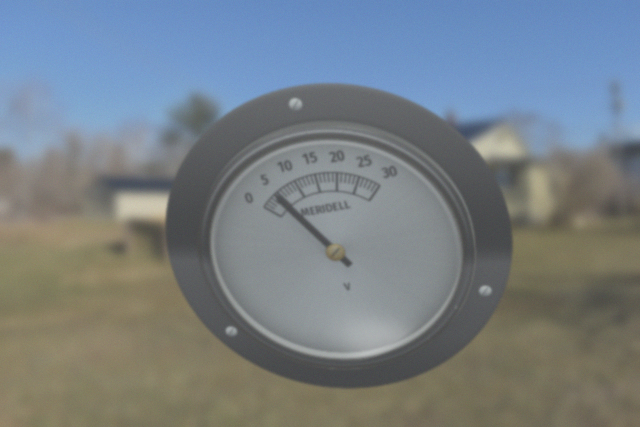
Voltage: 5 V
